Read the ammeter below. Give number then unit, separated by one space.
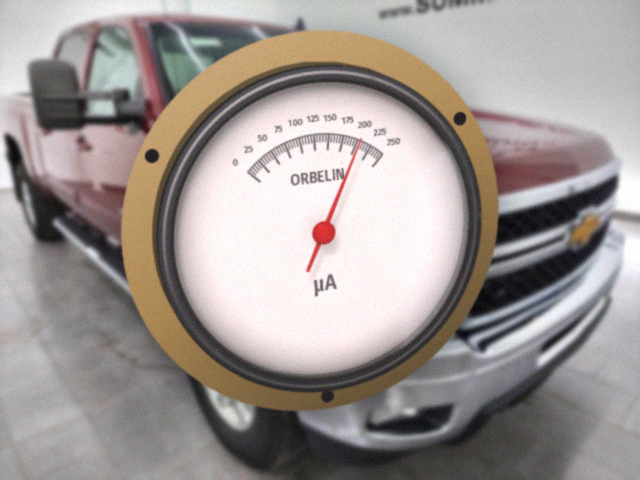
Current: 200 µA
